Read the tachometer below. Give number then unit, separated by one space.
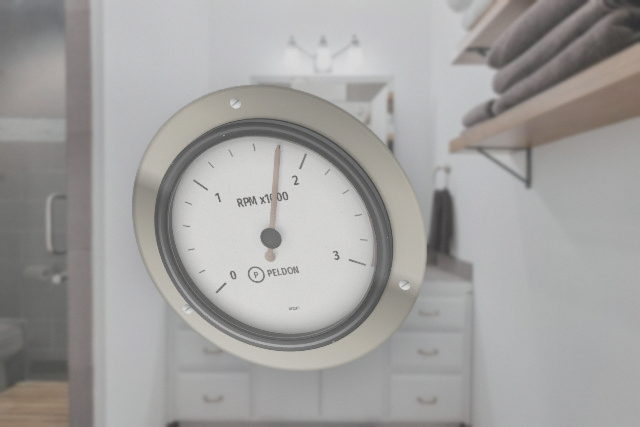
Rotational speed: 1800 rpm
